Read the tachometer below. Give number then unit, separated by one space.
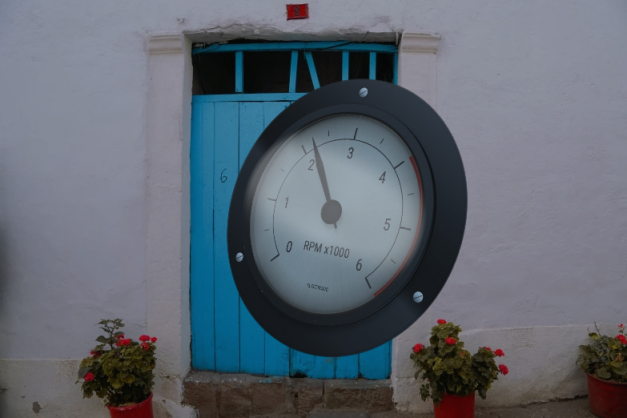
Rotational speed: 2250 rpm
